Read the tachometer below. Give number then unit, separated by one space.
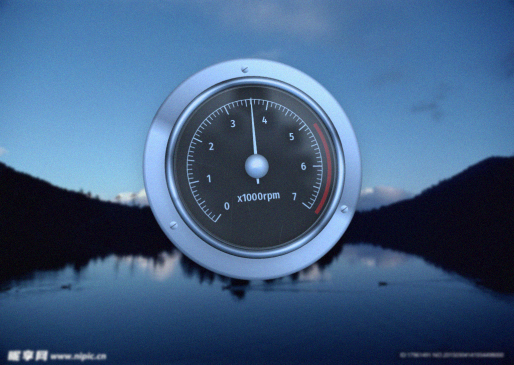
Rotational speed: 3600 rpm
